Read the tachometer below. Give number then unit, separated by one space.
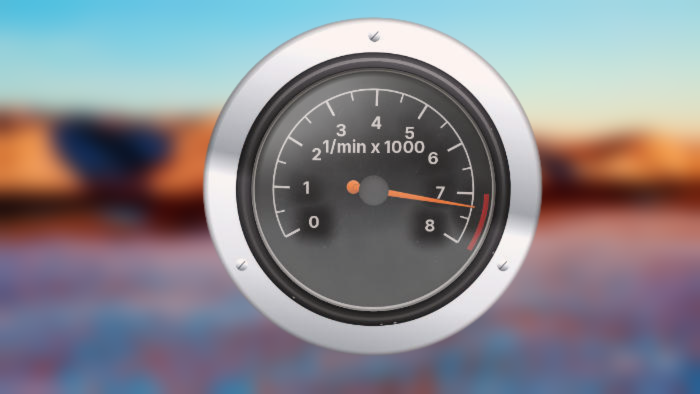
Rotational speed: 7250 rpm
